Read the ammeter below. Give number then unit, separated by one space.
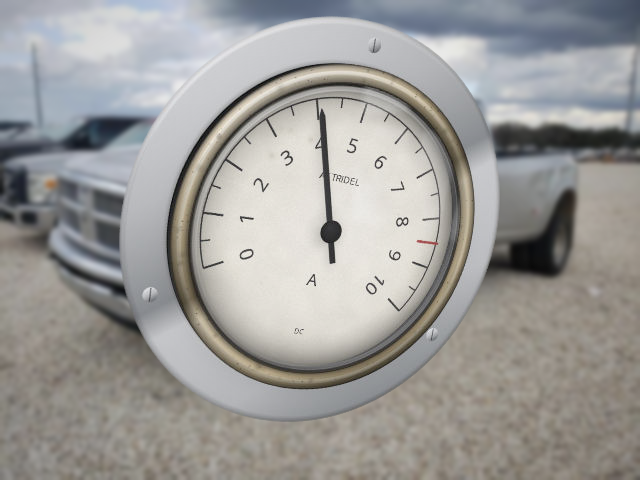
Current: 4 A
